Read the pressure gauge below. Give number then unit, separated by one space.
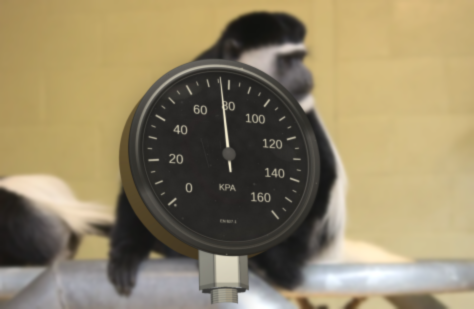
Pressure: 75 kPa
